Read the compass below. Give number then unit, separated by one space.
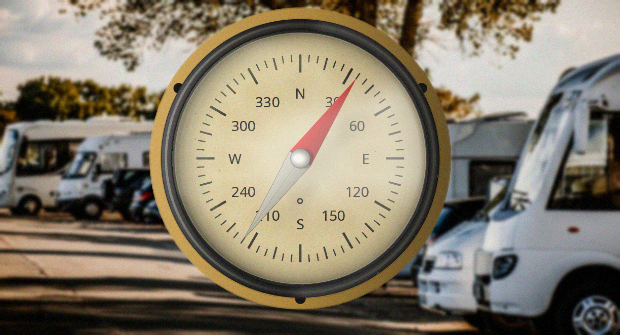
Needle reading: 35 °
